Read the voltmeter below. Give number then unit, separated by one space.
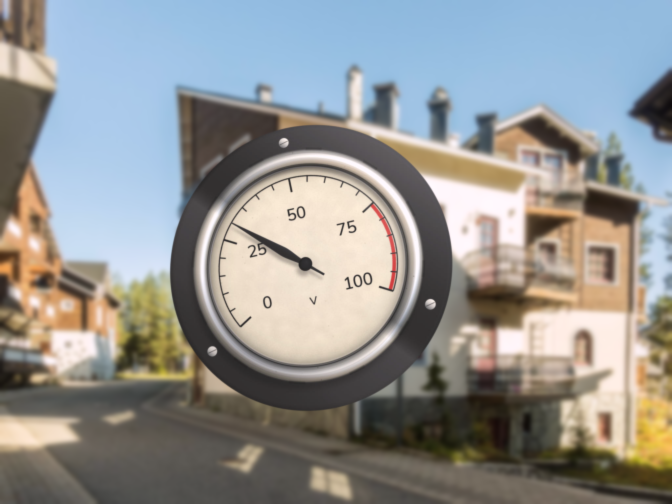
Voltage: 30 V
